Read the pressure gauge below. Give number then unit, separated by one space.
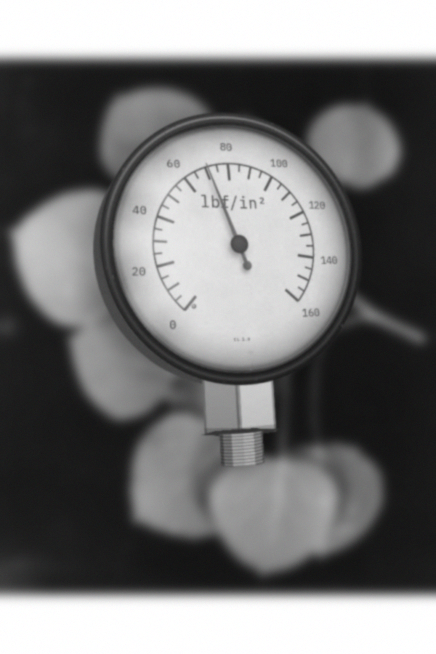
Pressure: 70 psi
